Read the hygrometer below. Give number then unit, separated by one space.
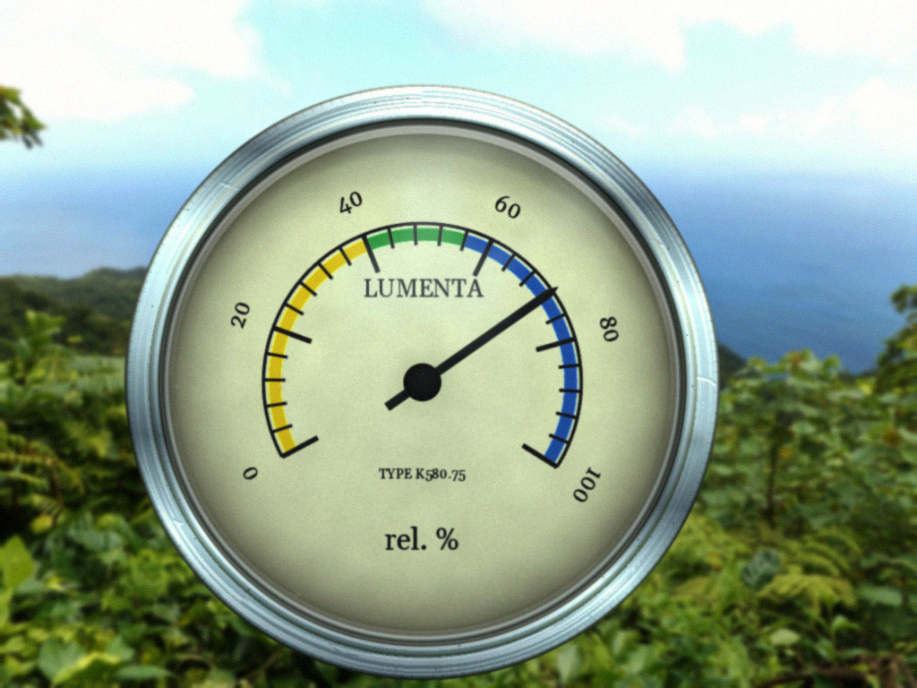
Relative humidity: 72 %
